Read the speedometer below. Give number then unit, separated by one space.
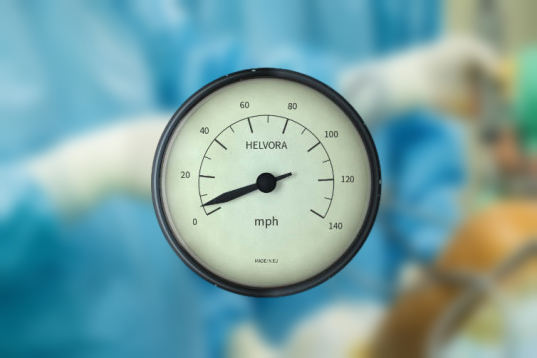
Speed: 5 mph
